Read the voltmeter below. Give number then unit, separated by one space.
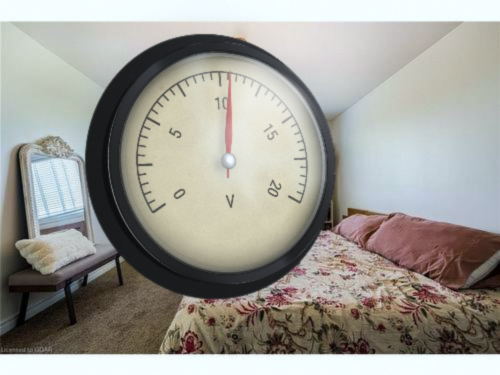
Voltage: 10.5 V
